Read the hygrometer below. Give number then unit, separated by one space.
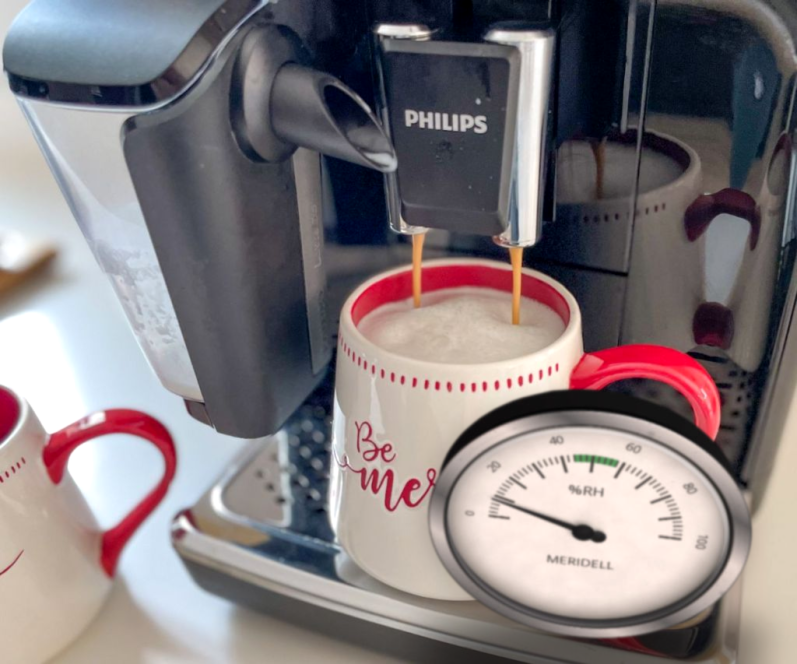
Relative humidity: 10 %
